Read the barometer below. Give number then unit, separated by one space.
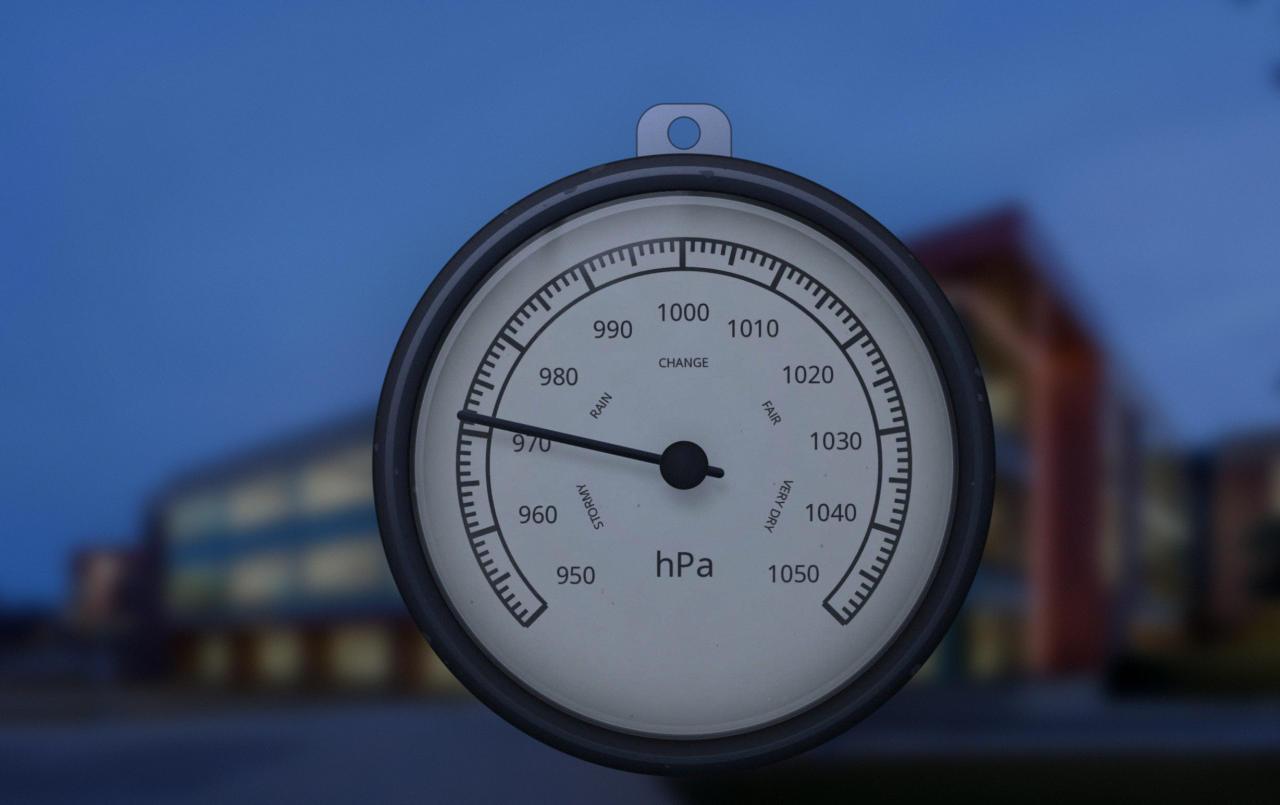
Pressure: 971.5 hPa
